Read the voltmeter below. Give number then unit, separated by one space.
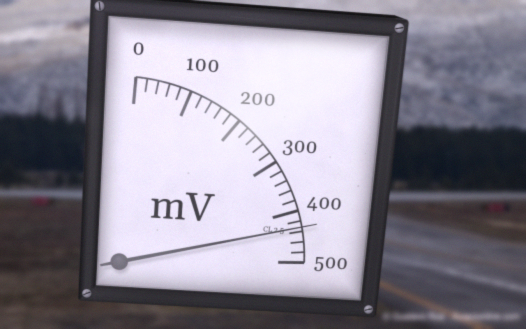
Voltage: 430 mV
